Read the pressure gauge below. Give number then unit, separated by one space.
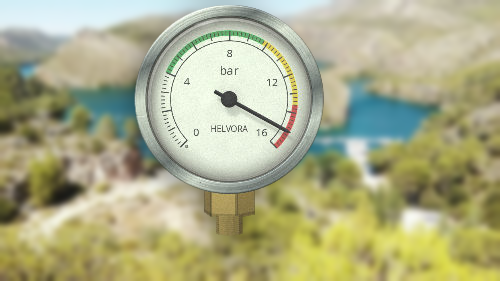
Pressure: 15 bar
